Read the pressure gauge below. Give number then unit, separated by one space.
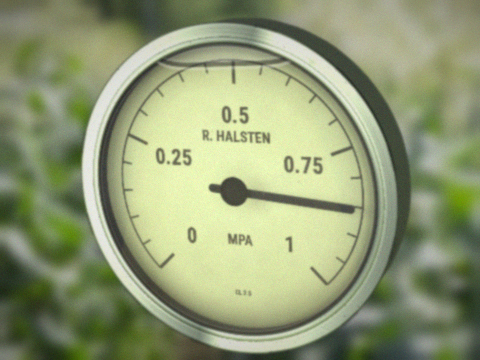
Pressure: 0.85 MPa
